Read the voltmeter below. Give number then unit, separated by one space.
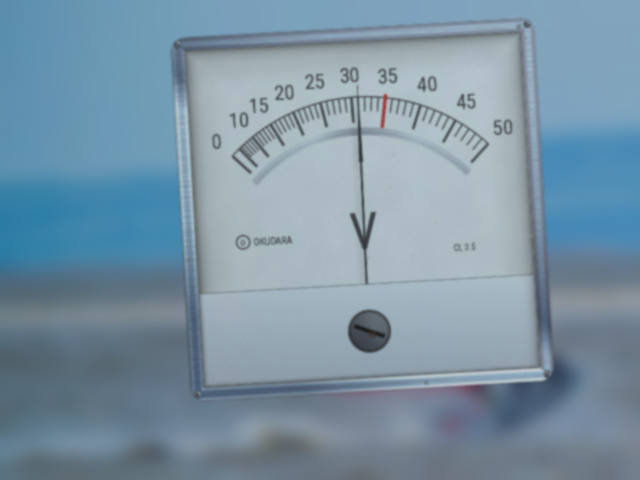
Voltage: 31 V
